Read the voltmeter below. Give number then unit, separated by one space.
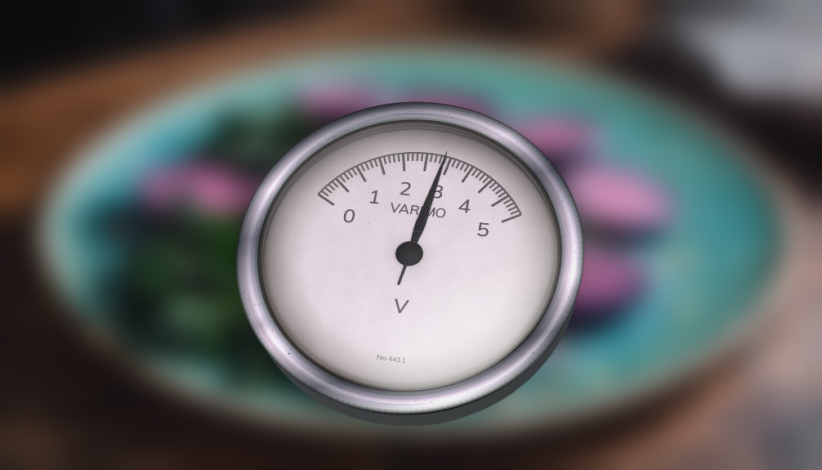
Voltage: 2.9 V
